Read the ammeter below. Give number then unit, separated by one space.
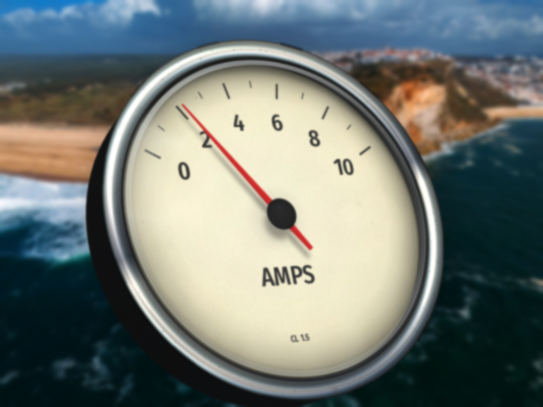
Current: 2 A
